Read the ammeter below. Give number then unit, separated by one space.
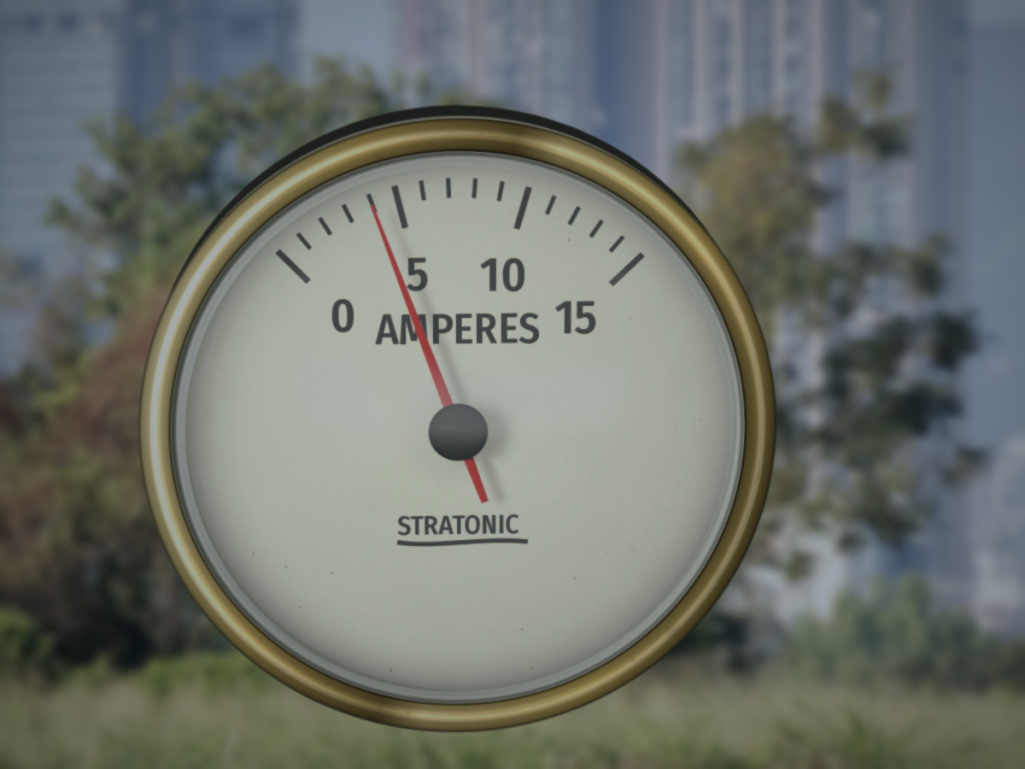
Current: 4 A
